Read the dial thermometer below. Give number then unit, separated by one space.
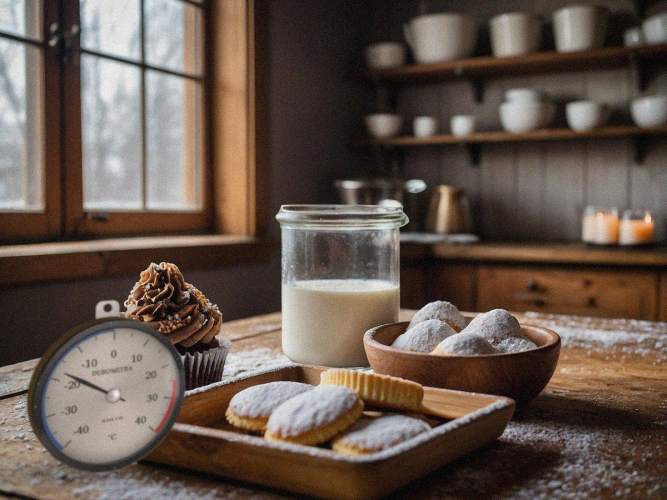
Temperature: -17.5 °C
